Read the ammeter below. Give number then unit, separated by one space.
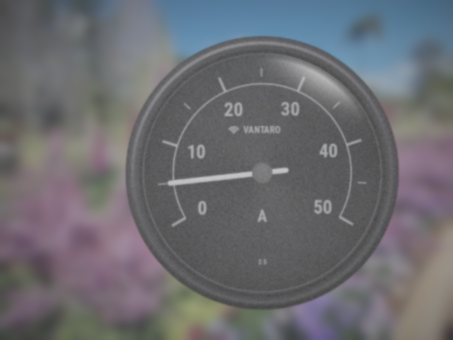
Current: 5 A
